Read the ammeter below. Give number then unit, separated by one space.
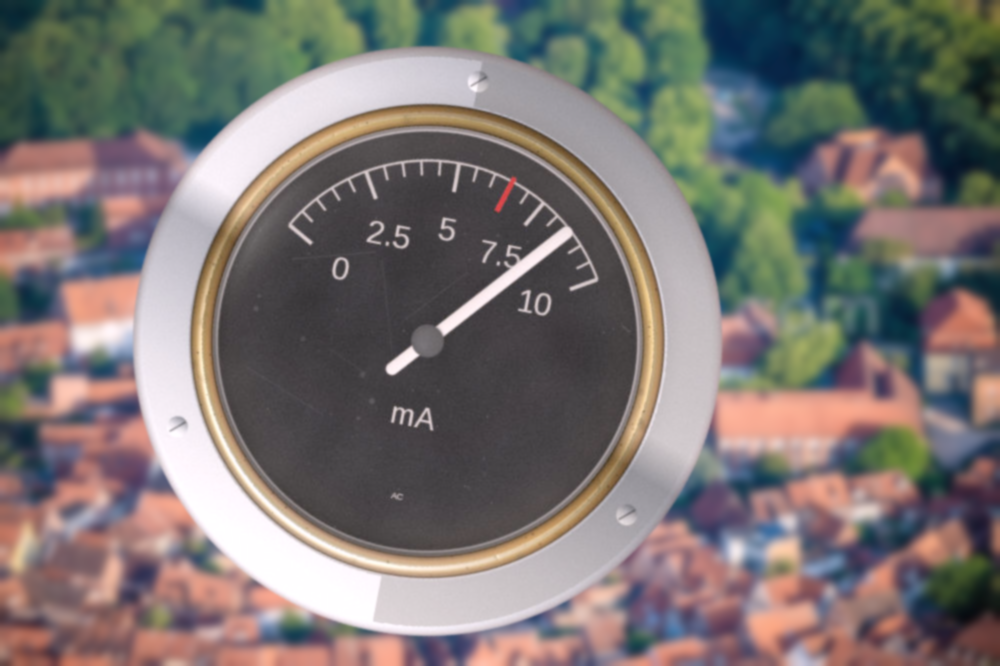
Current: 8.5 mA
